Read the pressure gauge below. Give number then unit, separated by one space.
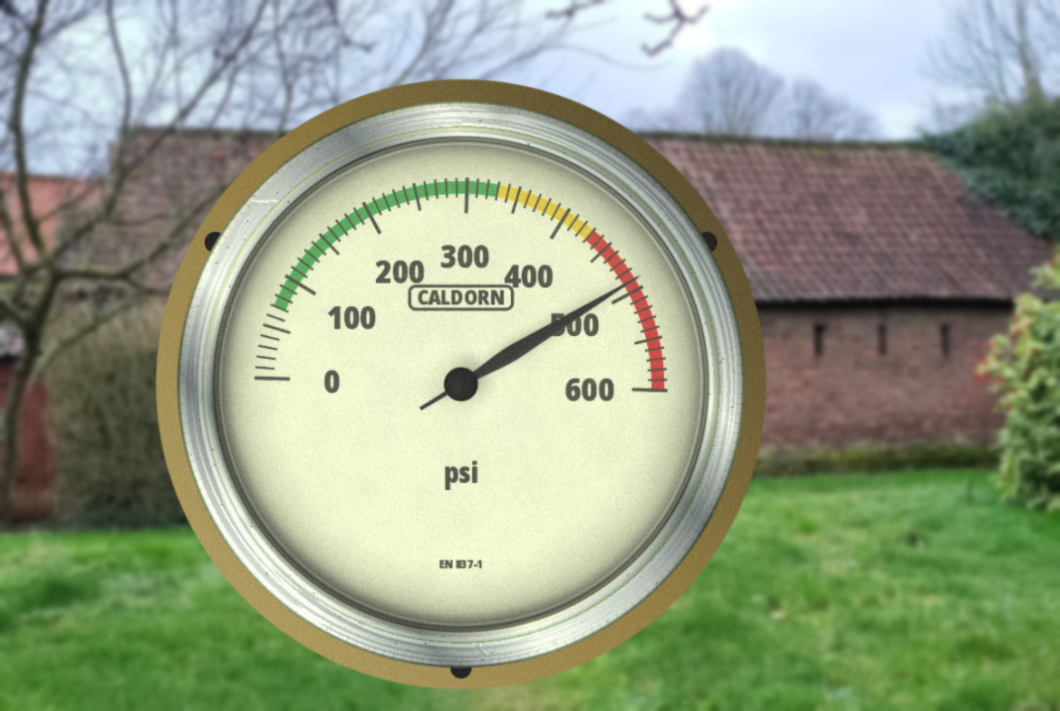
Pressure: 490 psi
